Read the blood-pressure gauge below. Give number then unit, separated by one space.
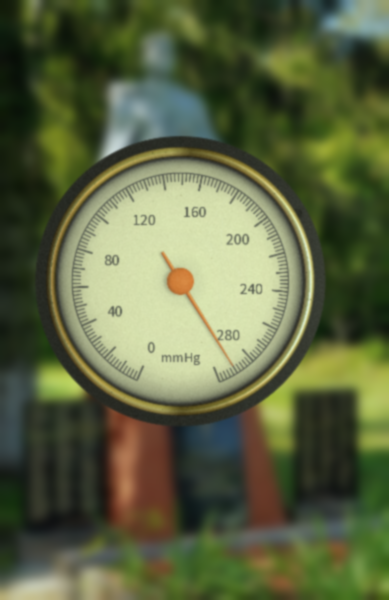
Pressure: 290 mmHg
